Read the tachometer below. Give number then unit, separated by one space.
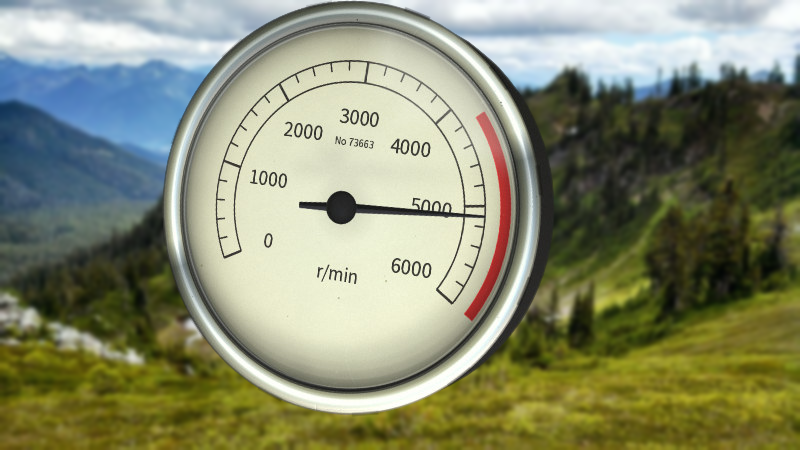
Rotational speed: 5100 rpm
